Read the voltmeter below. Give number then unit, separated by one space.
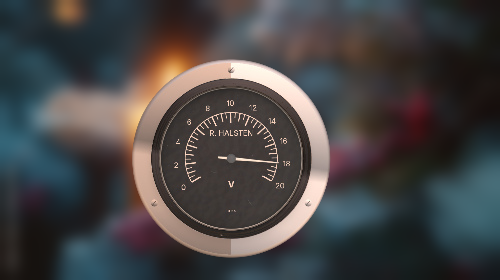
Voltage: 18 V
